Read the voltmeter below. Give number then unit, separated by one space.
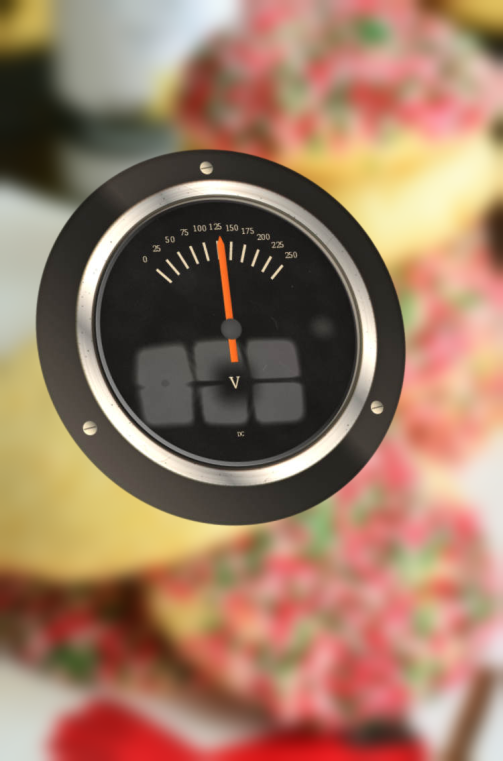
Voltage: 125 V
